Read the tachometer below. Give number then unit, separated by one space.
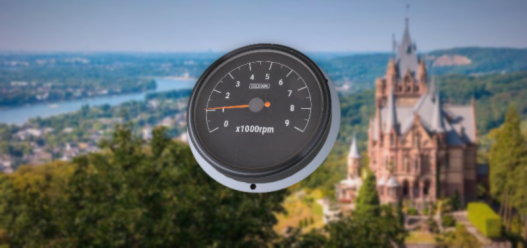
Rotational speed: 1000 rpm
